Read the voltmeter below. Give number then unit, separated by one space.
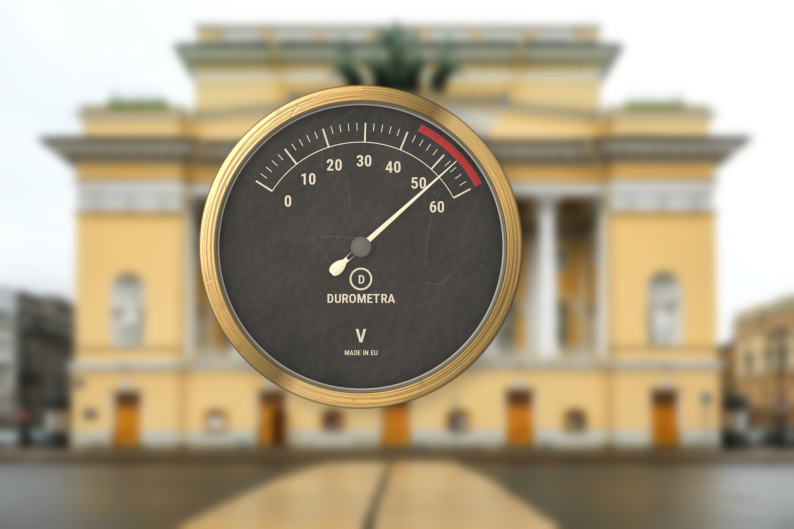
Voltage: 53 V
